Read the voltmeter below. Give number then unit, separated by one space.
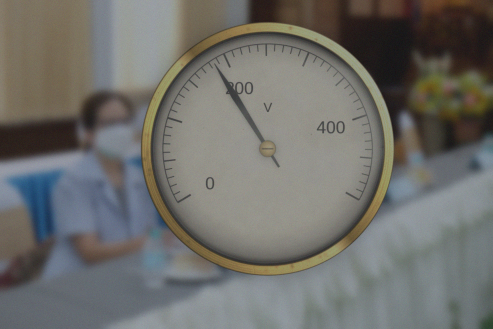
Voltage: 185 V
